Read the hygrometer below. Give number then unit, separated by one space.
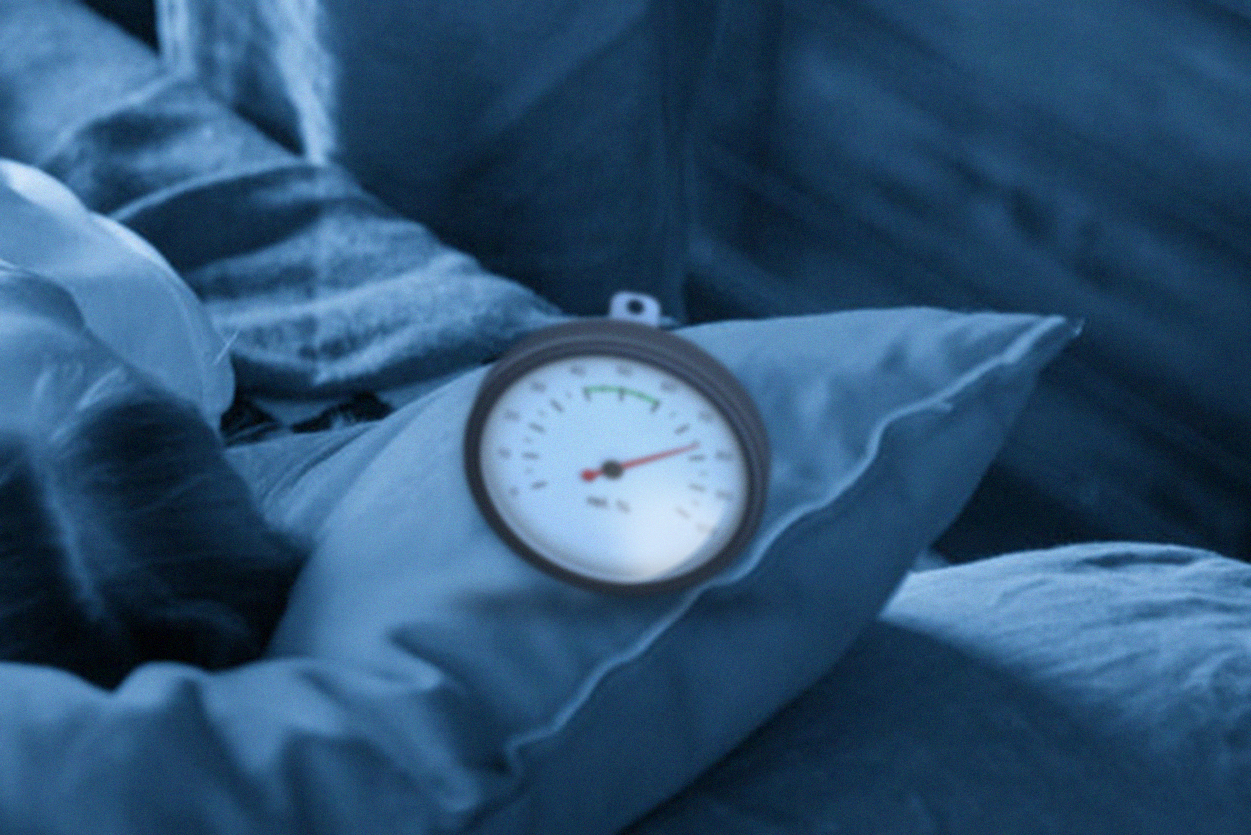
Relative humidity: 75 %
